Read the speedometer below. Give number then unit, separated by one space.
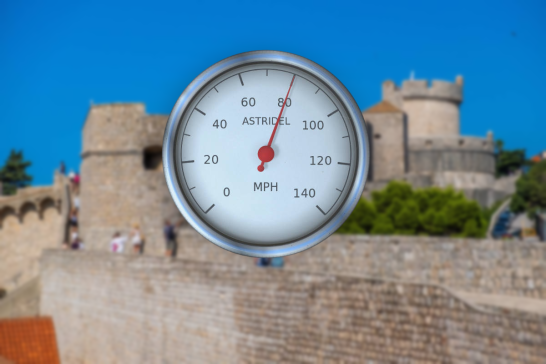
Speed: 80 mph
